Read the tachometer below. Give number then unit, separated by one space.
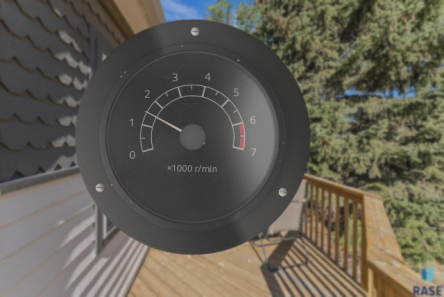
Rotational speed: 1500 rpm
